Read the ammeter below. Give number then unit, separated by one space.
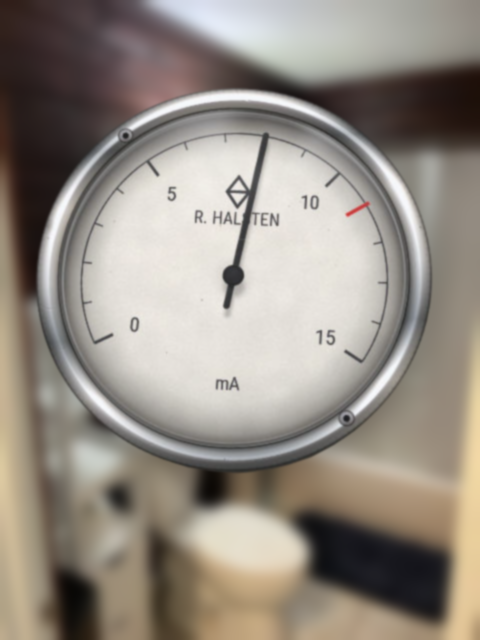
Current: 8 mA
